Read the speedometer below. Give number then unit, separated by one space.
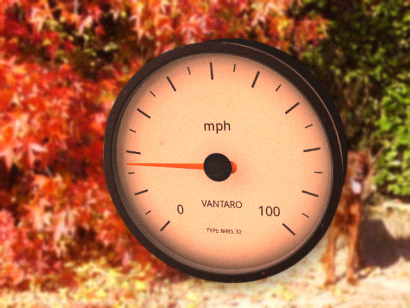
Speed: 17.5 mph
